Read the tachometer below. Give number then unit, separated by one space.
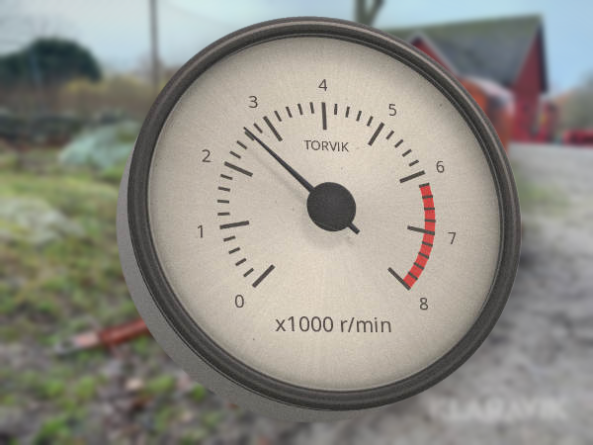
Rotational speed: 2600 rpm
